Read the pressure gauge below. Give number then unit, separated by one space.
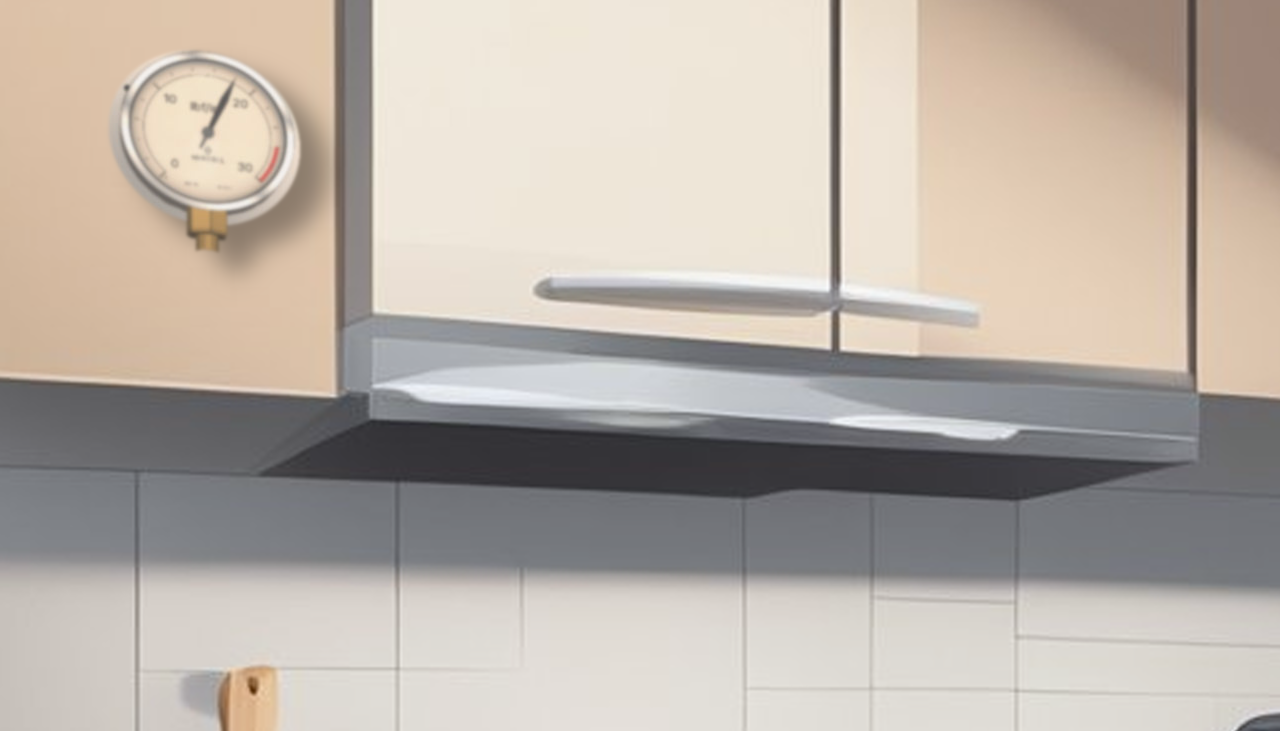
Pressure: 18 psi
